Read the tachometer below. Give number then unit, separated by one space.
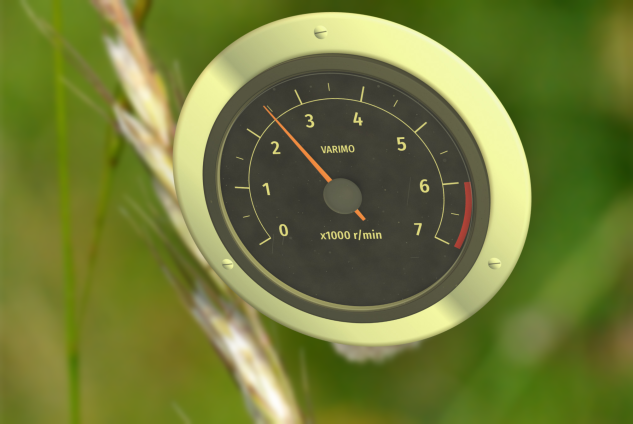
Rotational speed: 2500 rpm
